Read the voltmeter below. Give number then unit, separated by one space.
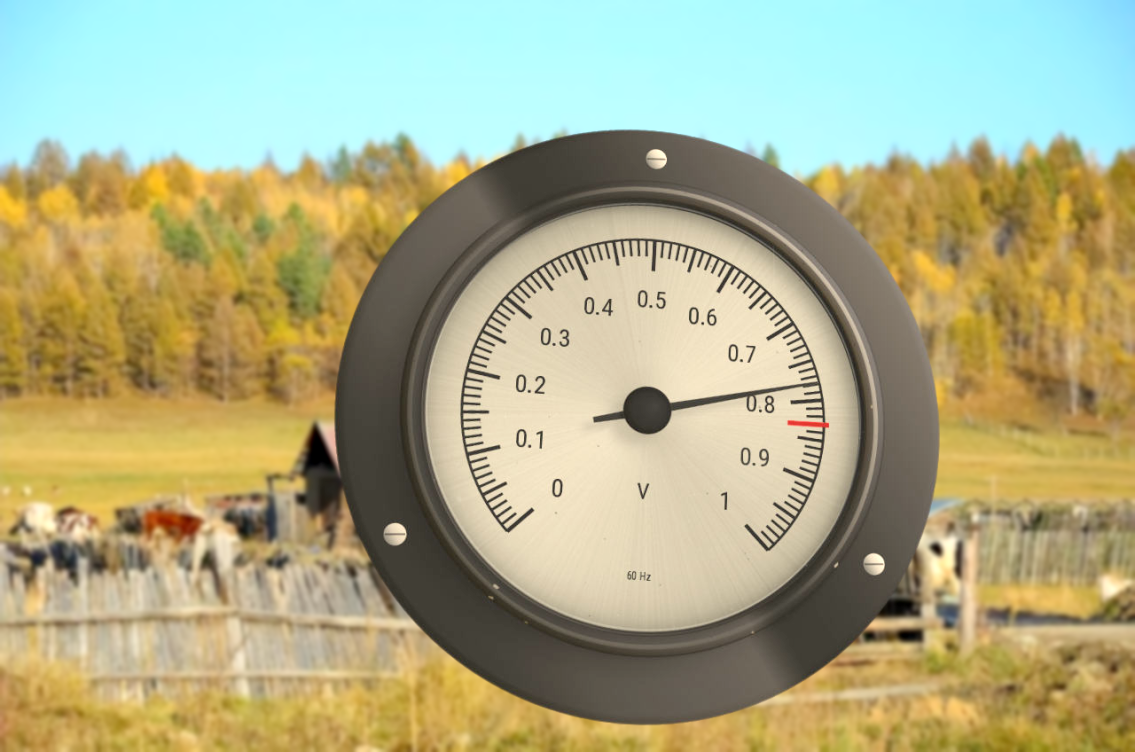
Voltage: 0.78 V
